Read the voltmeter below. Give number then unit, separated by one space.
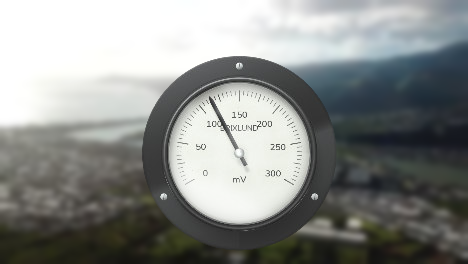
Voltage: 115 mV
